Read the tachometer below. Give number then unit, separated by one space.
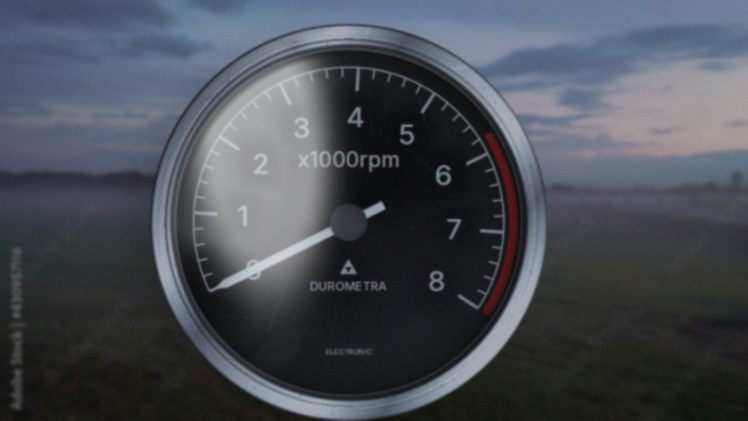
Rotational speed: 0 rpm
